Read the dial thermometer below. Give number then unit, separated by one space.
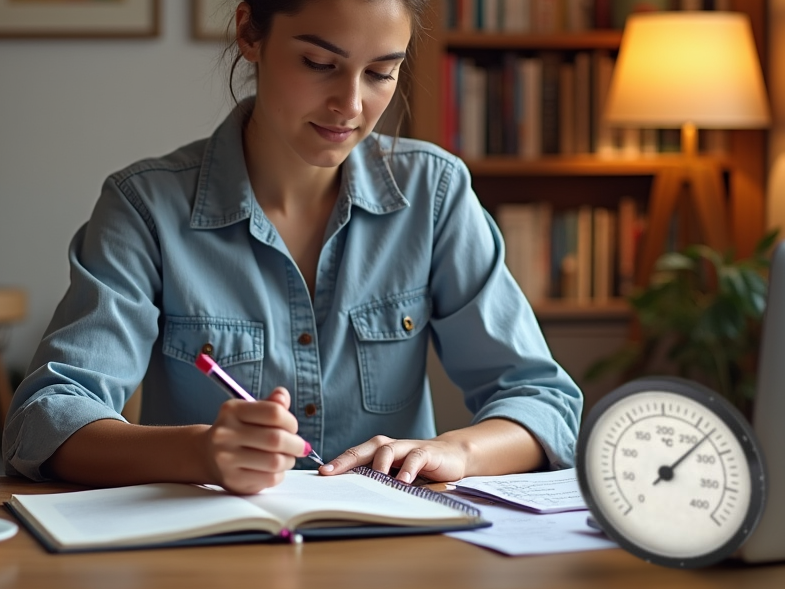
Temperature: 270 °C
